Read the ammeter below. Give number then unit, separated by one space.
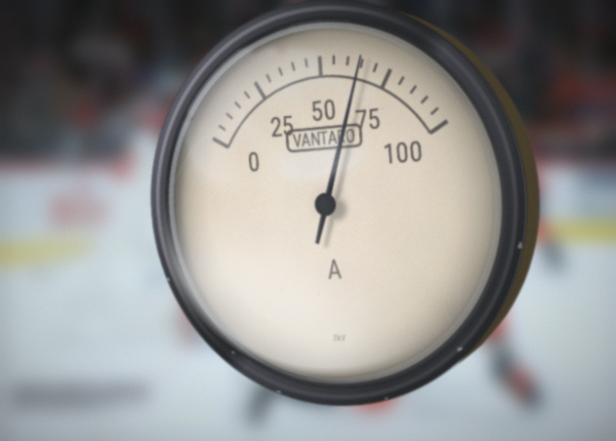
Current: 65 A
